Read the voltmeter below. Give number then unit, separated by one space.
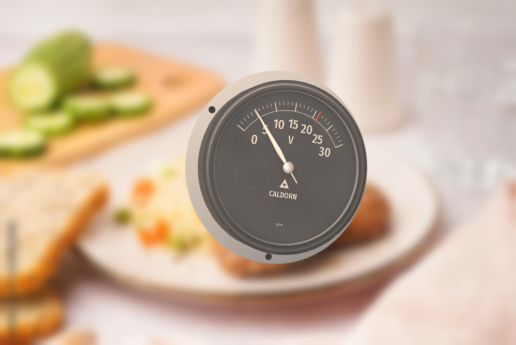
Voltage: 5 V
